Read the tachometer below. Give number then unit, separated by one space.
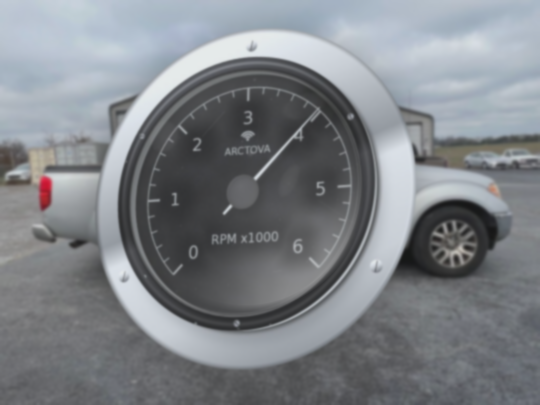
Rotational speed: 4000 rpm
